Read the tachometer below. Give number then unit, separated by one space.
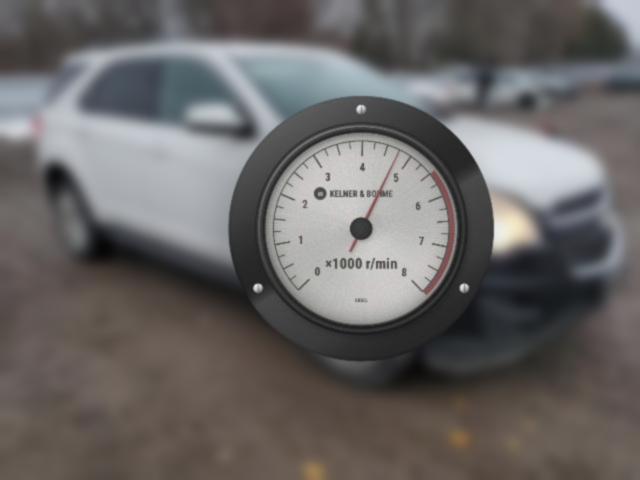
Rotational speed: 4750 rpm
